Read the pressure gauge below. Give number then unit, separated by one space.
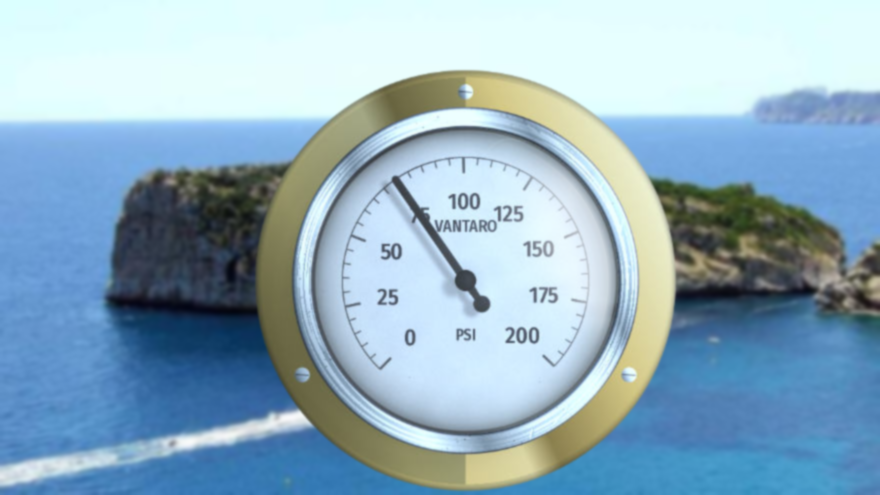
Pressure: 75 psi
